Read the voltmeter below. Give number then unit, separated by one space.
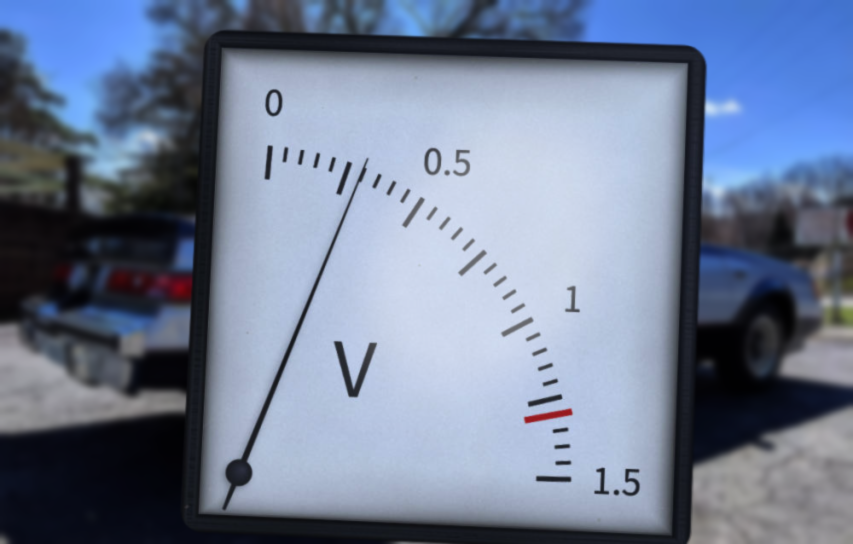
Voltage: 0.3 V
